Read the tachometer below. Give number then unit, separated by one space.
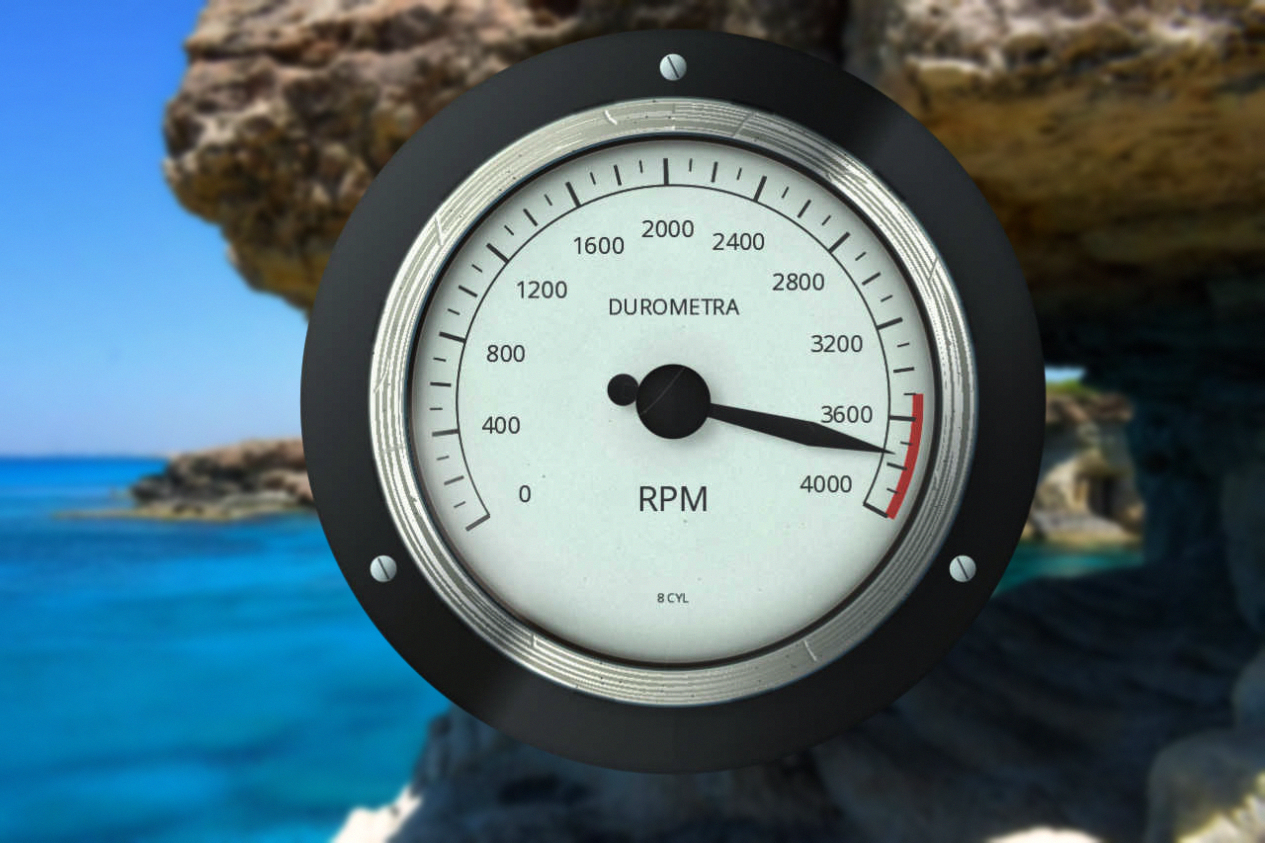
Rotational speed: 3750 rpm
